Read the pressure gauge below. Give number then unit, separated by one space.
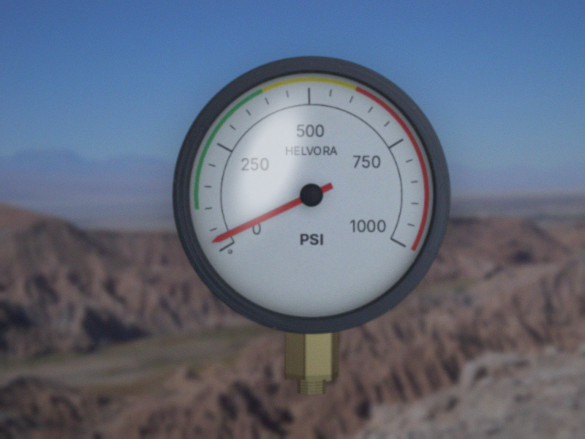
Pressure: 25 psi
